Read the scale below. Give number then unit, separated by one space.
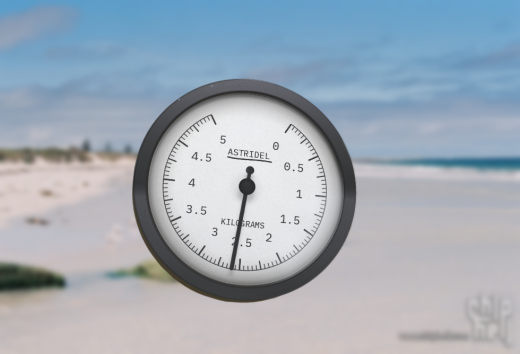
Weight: 2.6 kg
